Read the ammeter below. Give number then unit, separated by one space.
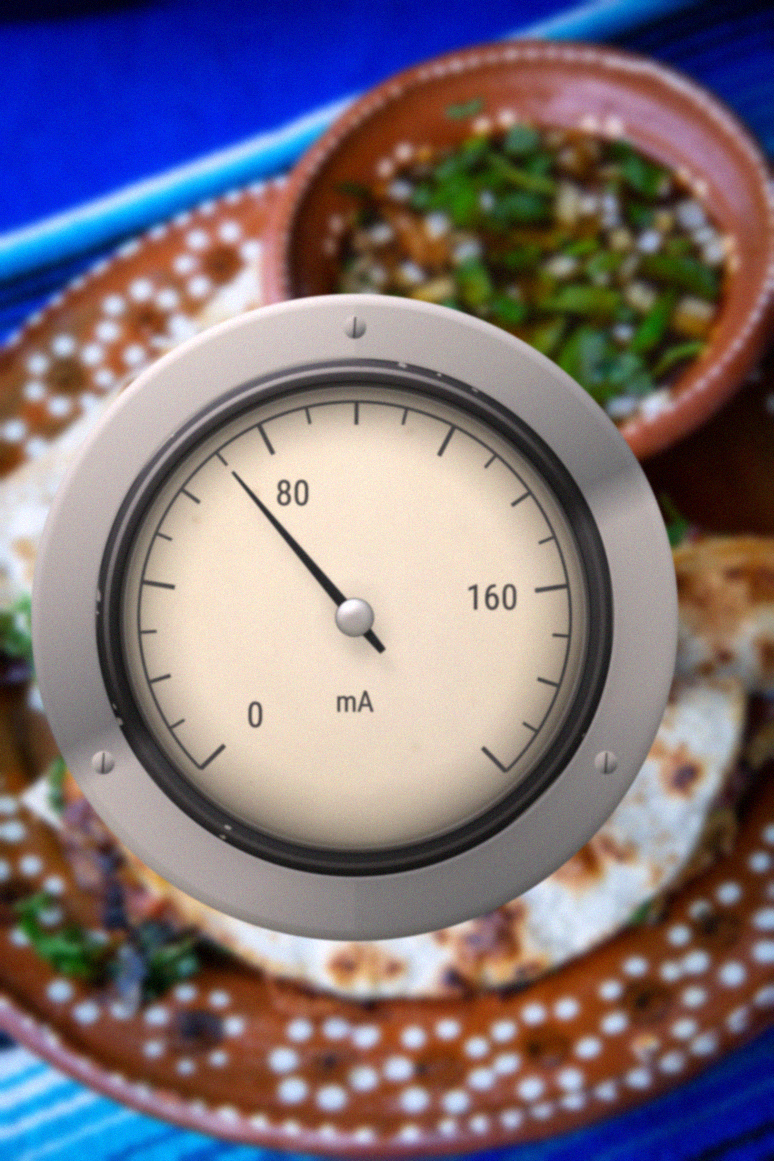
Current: 70 mA
